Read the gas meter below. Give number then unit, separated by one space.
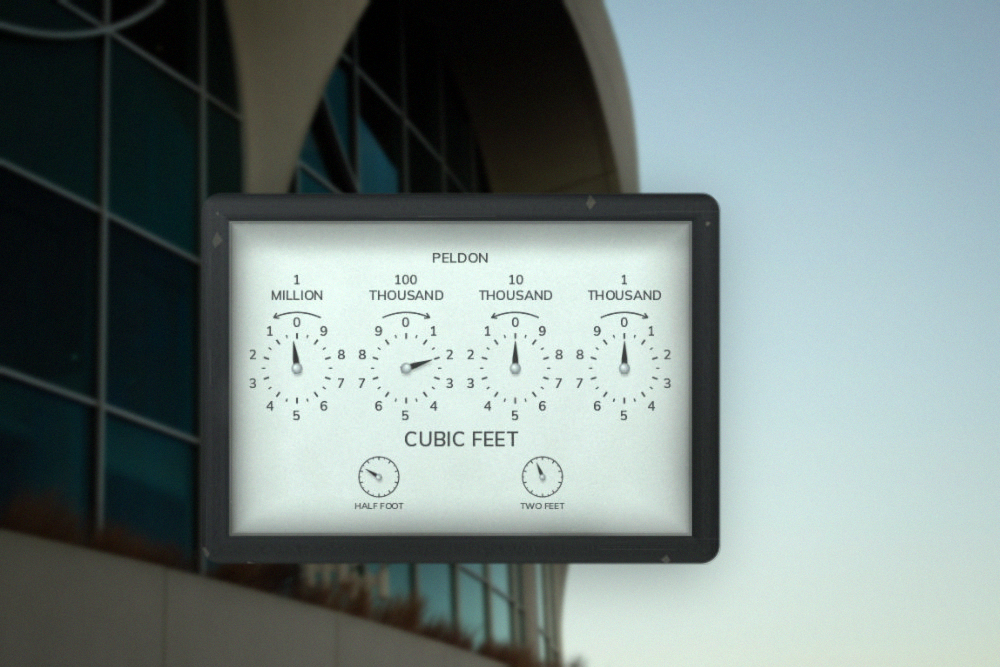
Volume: 20000 ft³
